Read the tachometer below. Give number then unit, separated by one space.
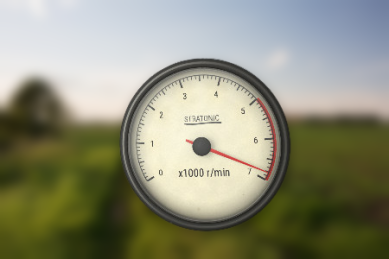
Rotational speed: 6800 rpm
